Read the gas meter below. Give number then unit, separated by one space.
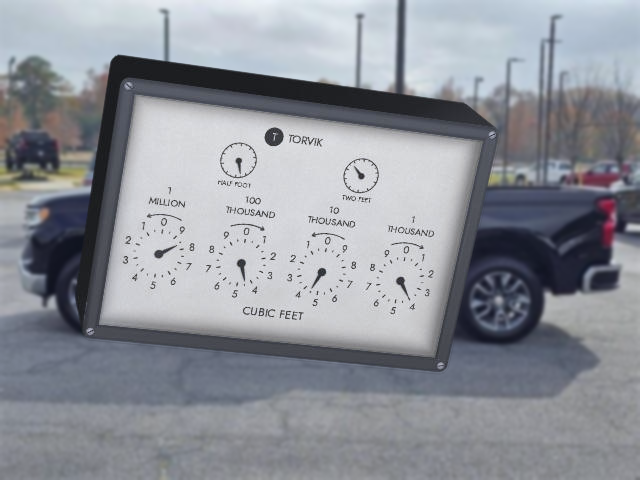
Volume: 844400 ft³
